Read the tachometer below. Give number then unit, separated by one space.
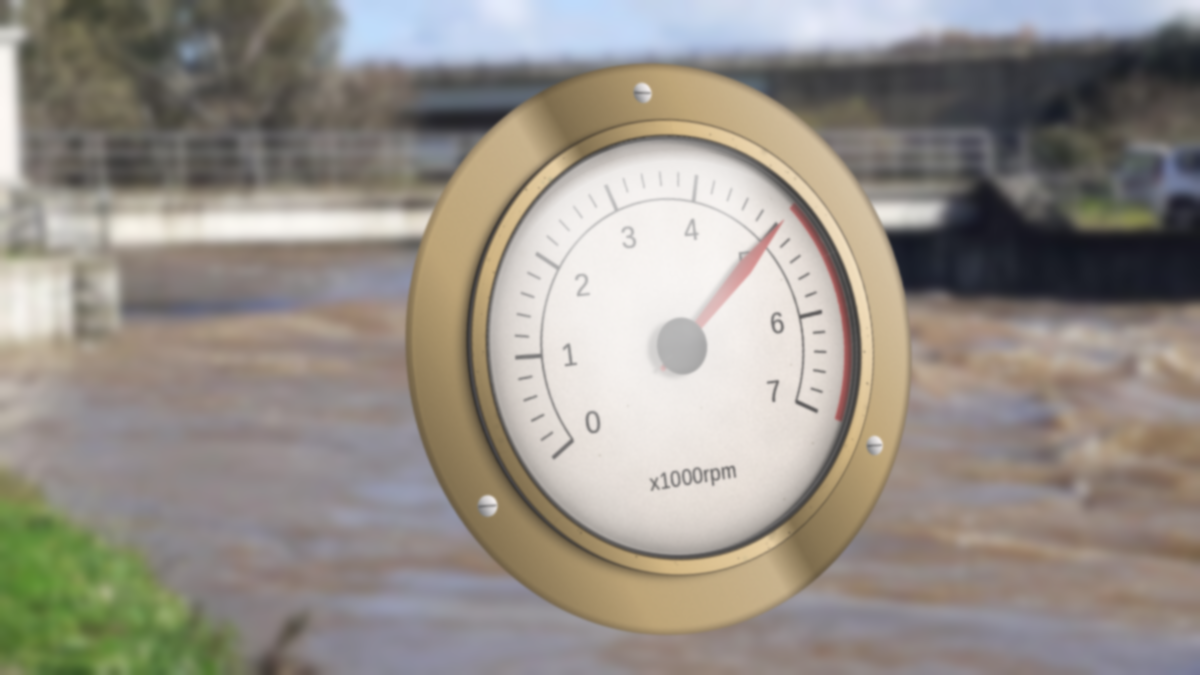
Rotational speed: 5000 rpm
